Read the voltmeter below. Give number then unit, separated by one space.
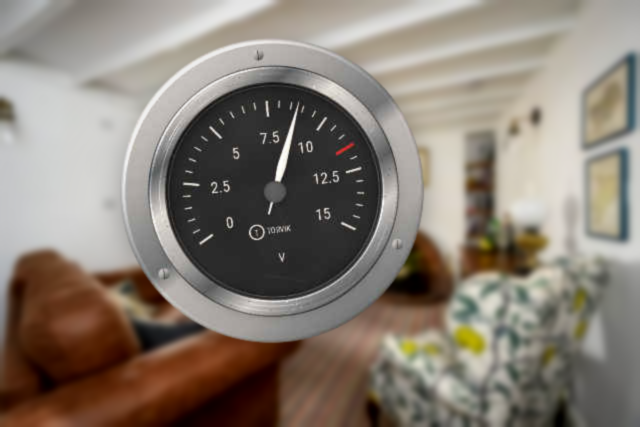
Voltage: 8.75 V
